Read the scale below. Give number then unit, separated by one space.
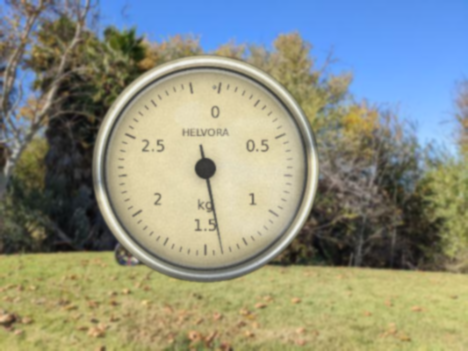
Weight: 1.4 kg
